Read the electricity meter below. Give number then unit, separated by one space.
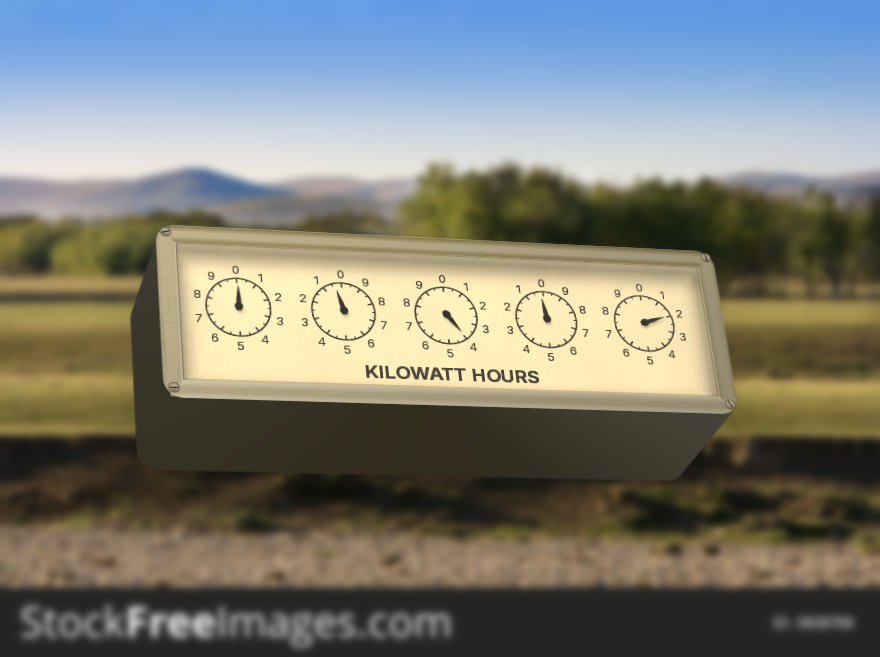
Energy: 402 kWh
